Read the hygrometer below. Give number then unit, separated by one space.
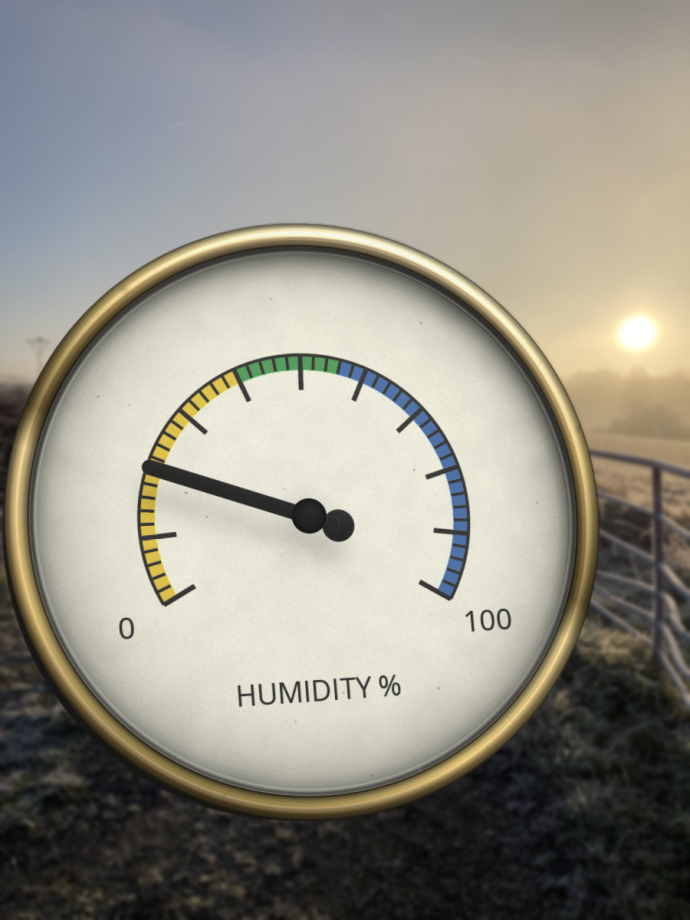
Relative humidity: 20 %
